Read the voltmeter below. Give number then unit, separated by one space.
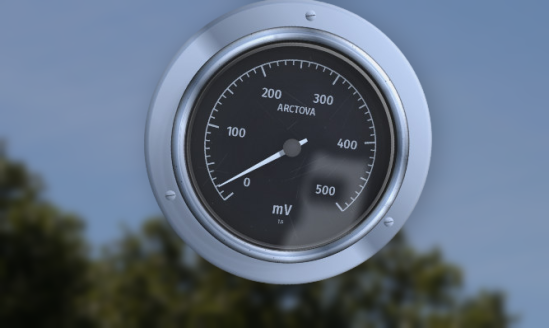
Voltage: 20 mV
